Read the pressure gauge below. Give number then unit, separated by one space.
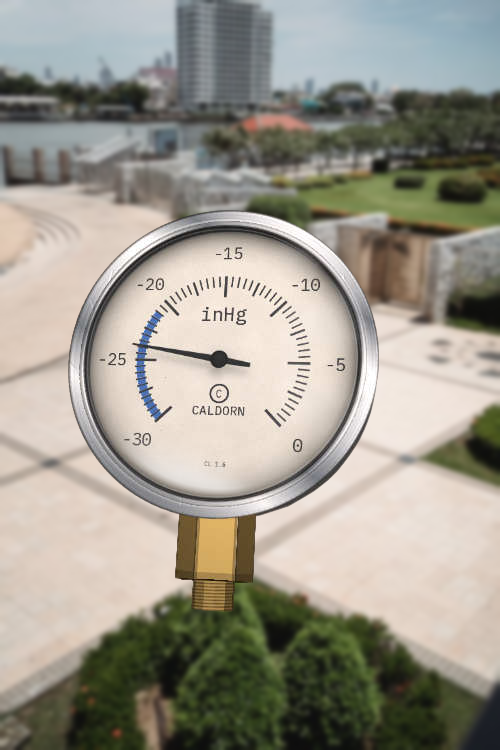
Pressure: -24 inHg
